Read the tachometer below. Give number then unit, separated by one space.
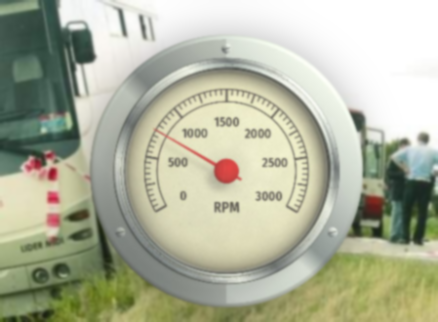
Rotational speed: 750 rpm
